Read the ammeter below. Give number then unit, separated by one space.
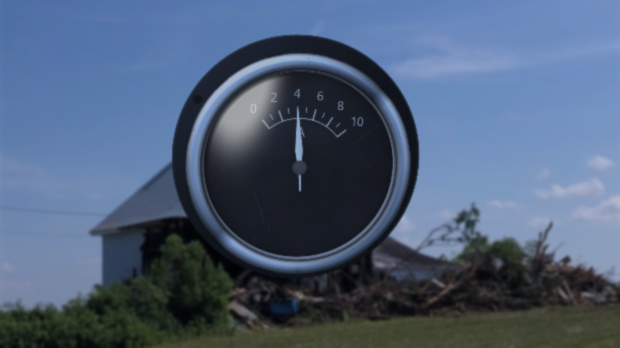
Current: 4 A
